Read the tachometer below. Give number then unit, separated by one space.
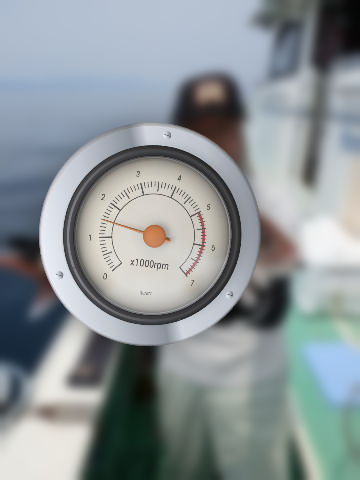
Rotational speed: 1500 rpm
